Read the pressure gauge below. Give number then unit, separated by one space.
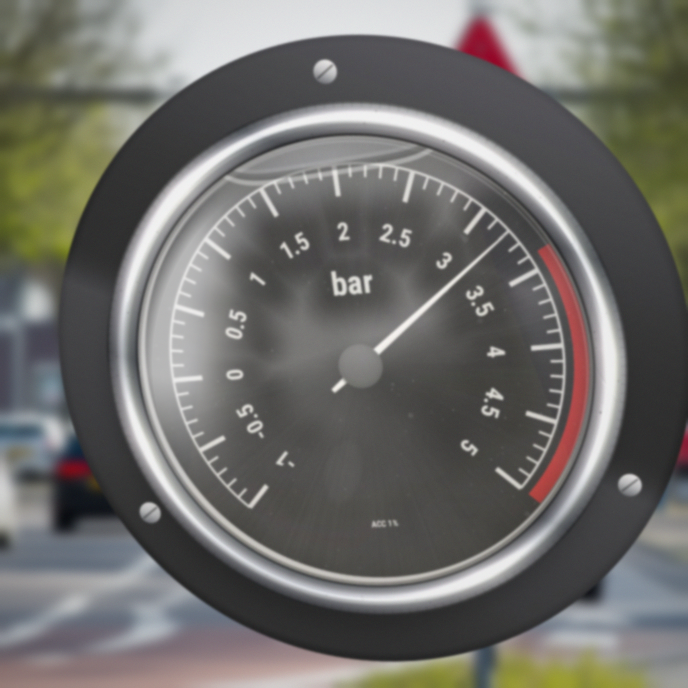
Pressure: 3.2 bar
